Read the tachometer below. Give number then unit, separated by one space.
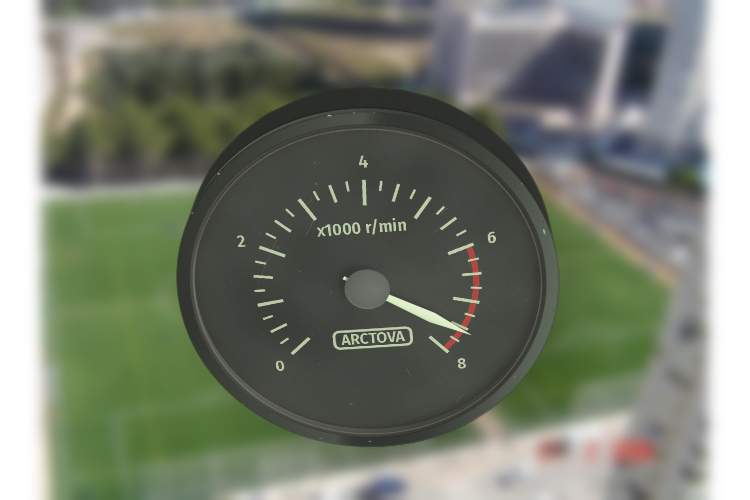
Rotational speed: 7500 rpm
